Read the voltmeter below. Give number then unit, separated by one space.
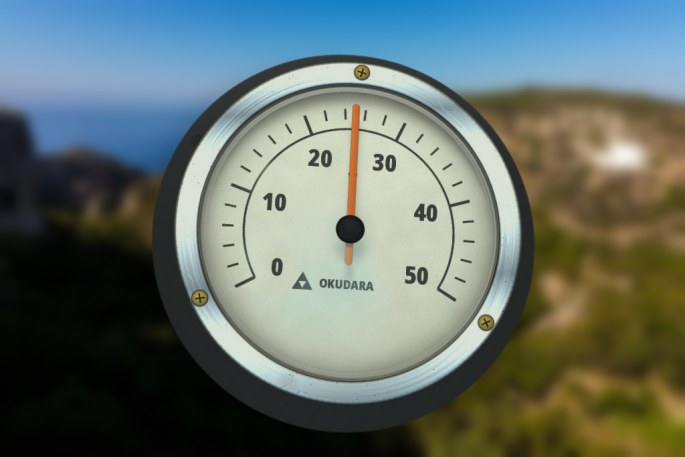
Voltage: 25 V
